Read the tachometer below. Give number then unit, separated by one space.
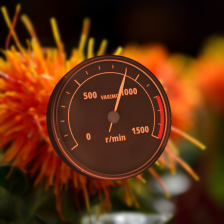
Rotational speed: 900 rpm
